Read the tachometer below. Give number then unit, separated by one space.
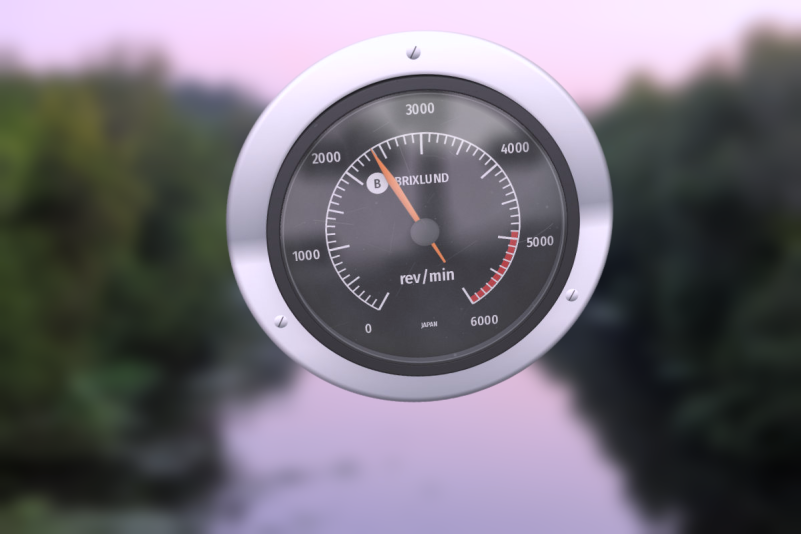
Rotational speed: 2400 rpm
